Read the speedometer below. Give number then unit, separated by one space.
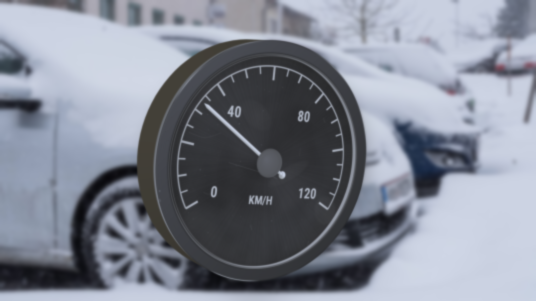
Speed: 32.5 km/h
